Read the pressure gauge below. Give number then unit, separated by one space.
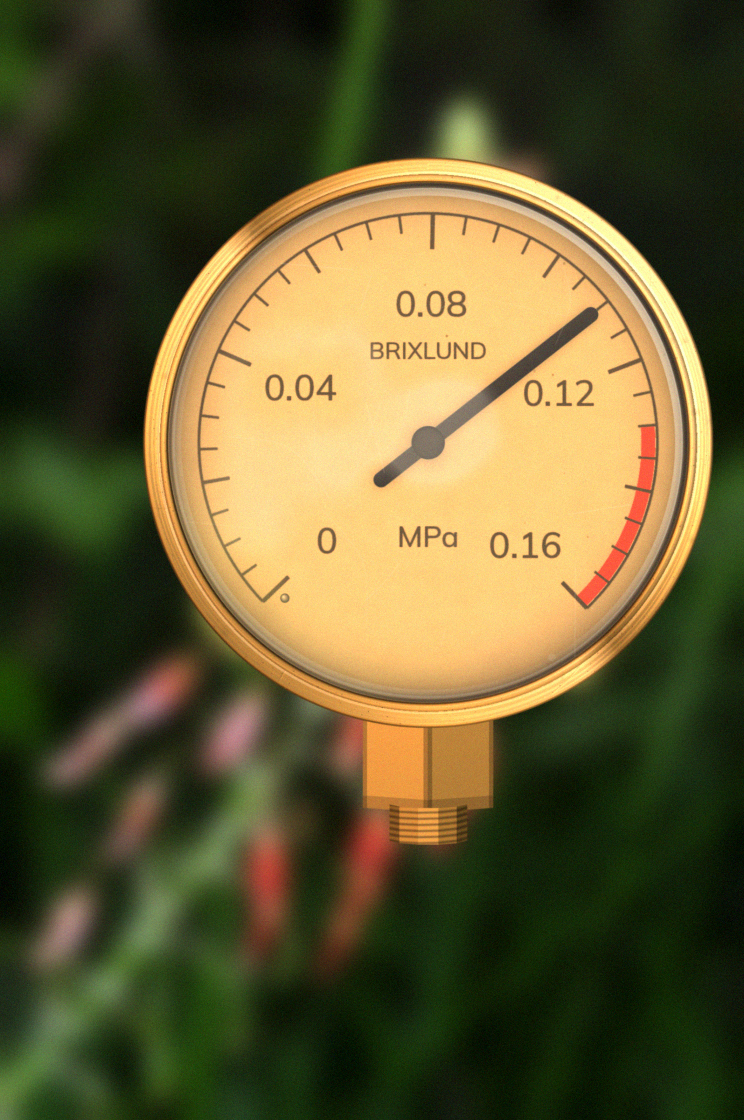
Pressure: 0.11 MPa
